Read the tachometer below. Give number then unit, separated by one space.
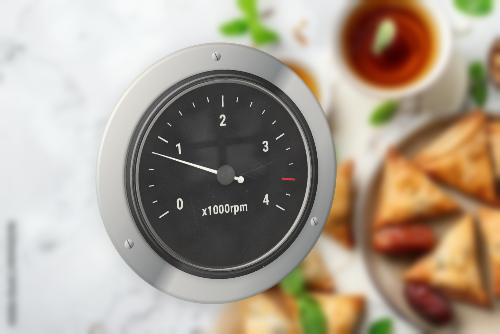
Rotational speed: 800 rpm
